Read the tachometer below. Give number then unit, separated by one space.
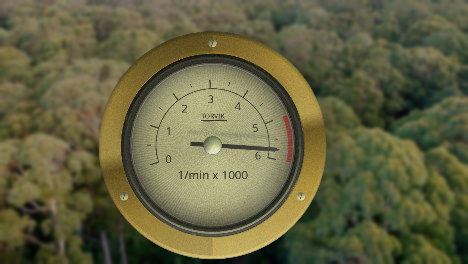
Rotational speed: 5750 rpm
